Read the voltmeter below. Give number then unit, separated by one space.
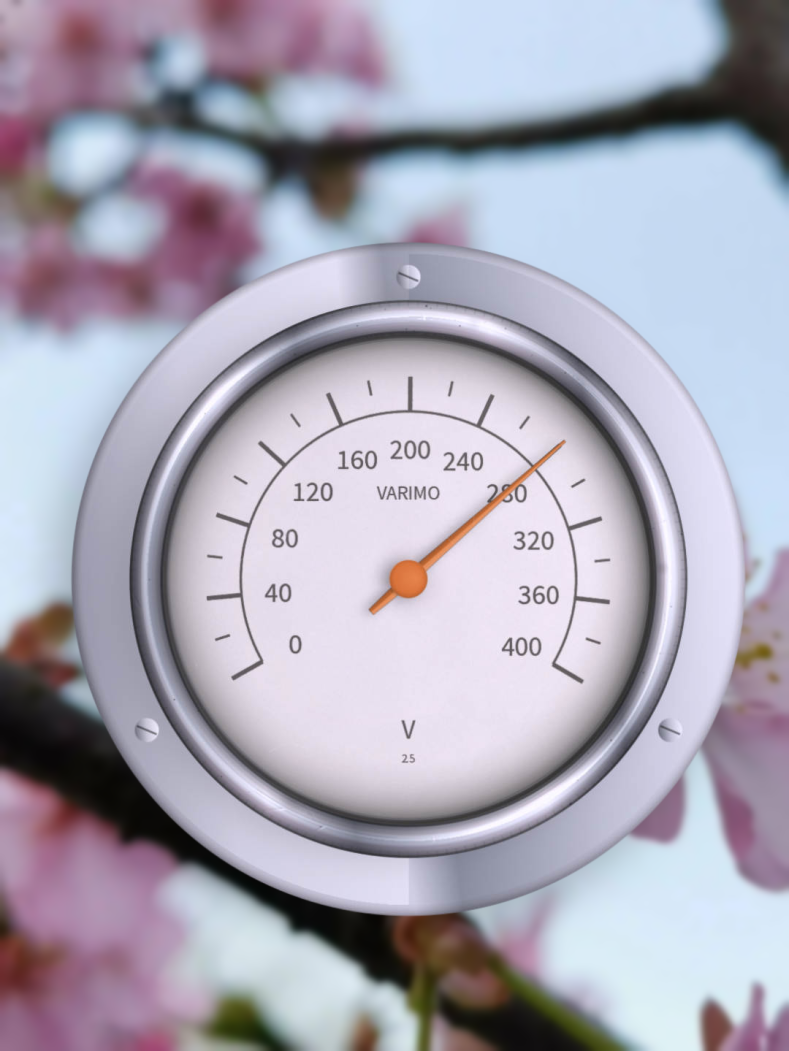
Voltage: 280 V
